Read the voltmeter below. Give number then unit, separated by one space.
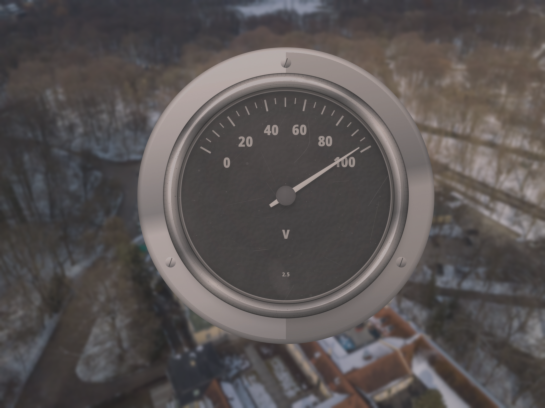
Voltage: 97.5 V
